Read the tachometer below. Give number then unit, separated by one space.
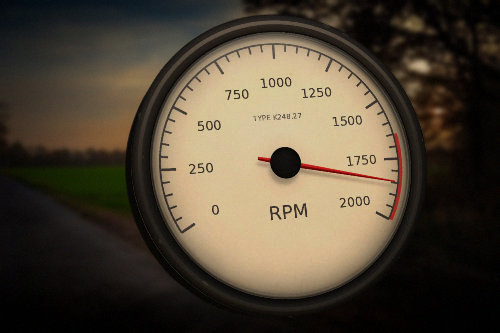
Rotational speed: 1850 rpm
